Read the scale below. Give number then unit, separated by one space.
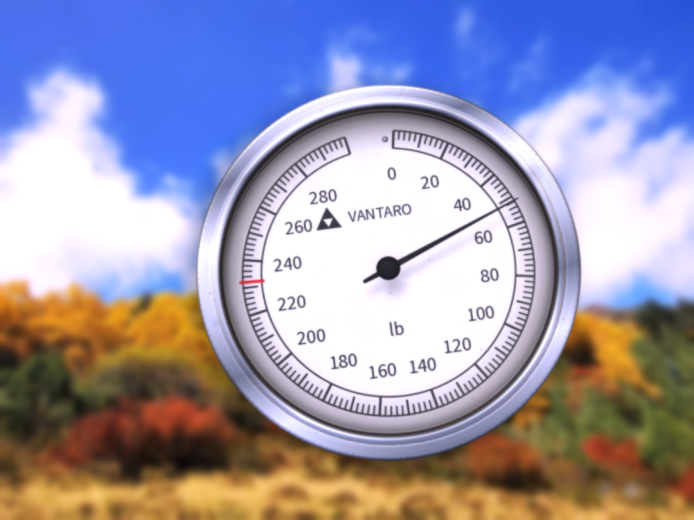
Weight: 52 lb
